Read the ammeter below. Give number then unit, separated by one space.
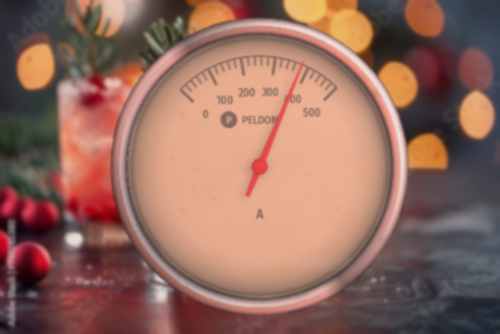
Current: 380 A
